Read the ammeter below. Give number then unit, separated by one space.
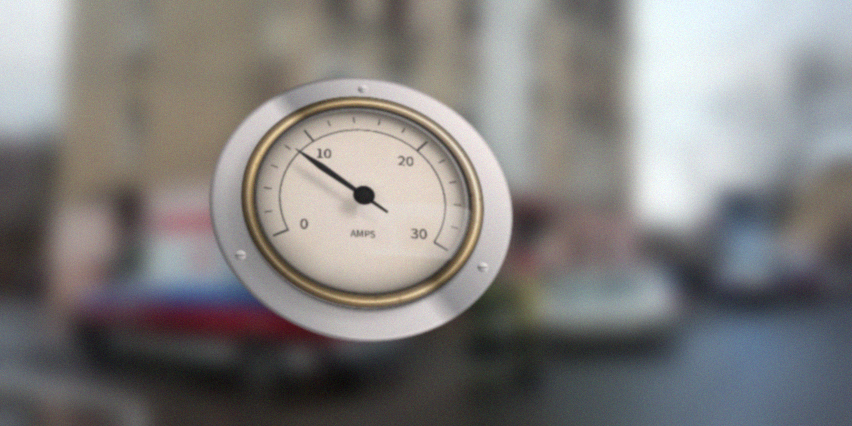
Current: 8 A
